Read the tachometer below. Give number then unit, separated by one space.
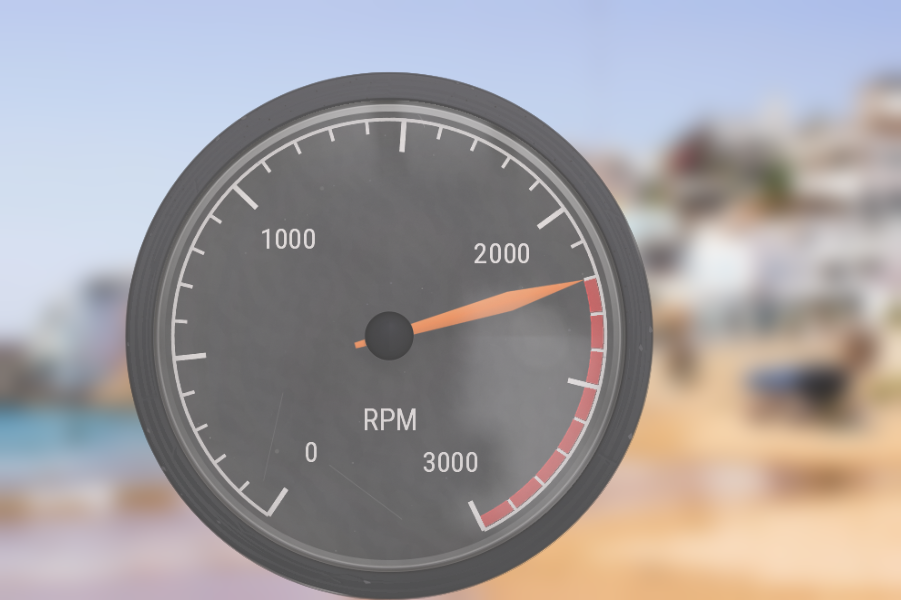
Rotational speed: 2200 rpm
